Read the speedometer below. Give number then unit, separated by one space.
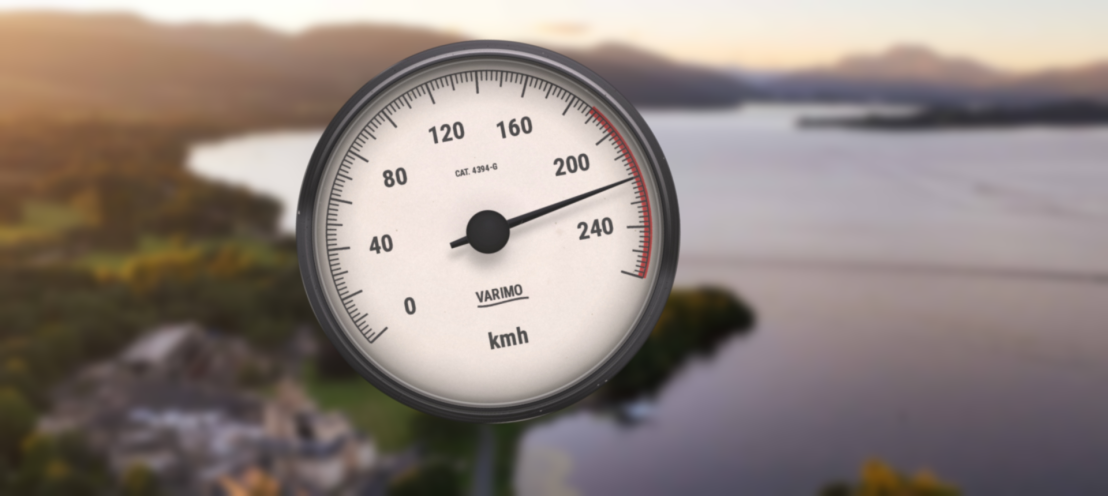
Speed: 220 km/h
